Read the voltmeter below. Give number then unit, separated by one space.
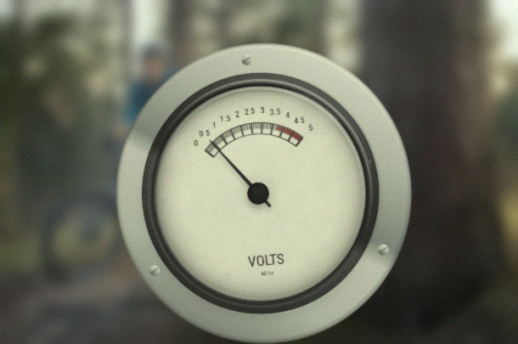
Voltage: 0.5 V
